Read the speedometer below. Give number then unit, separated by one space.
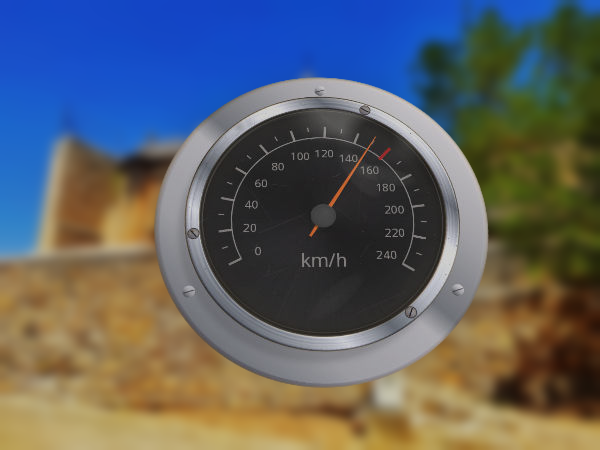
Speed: 150 km/h
